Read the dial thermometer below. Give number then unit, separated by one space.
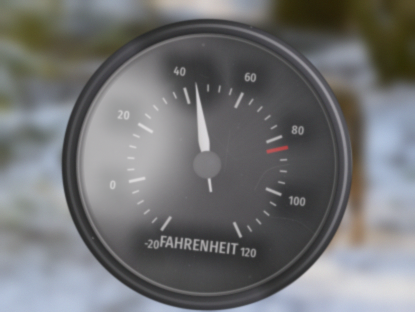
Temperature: 44 °F
